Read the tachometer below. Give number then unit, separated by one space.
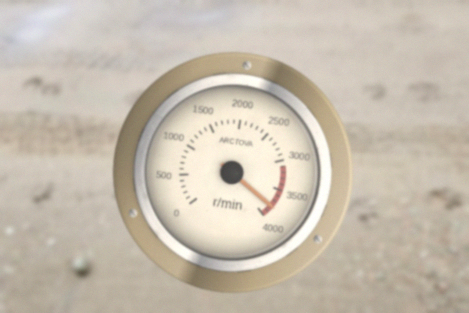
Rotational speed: 3800 rpm
